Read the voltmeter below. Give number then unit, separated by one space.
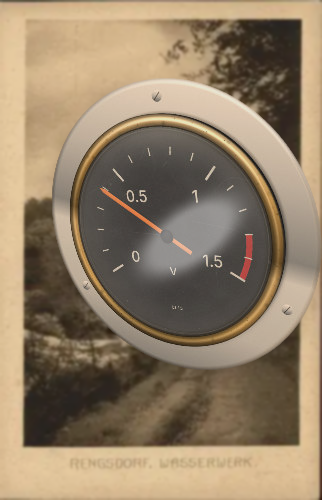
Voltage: 0.4 V
